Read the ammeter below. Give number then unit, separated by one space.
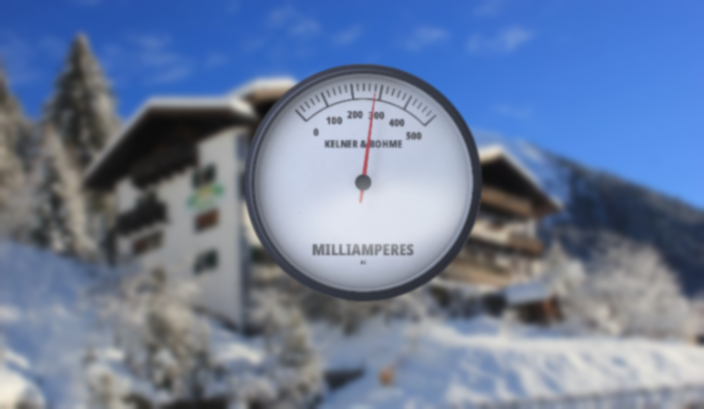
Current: 280 mA
